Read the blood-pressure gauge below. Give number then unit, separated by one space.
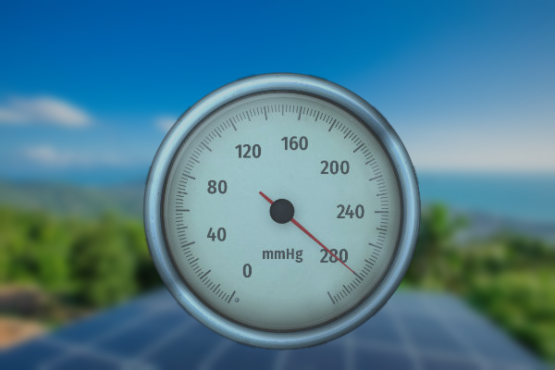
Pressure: 280 mmHg
